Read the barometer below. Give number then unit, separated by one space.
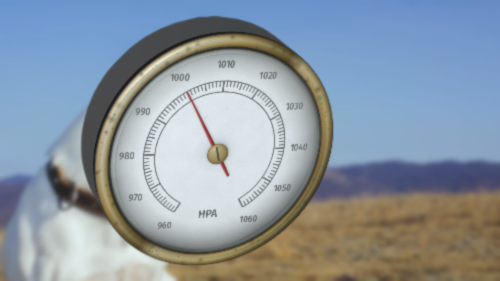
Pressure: 1000 hPa
